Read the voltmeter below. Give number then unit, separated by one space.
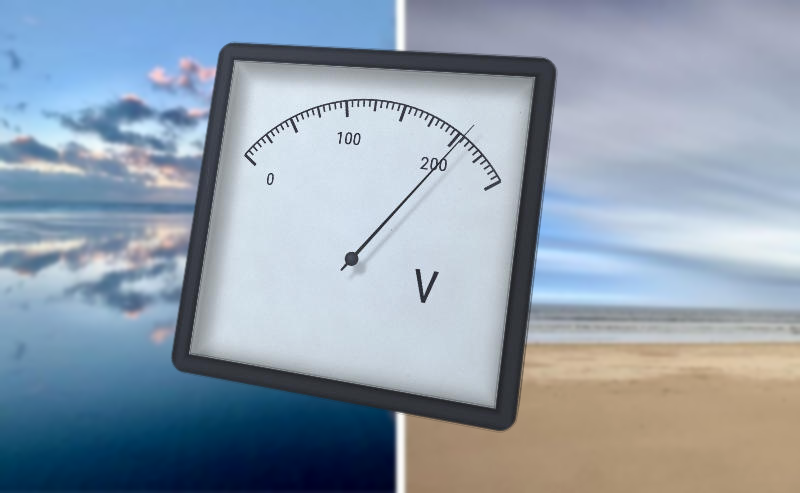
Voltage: 205 V
